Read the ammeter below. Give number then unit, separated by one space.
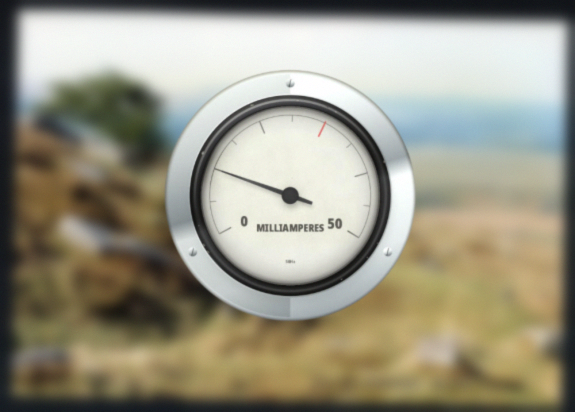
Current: 10 mA
